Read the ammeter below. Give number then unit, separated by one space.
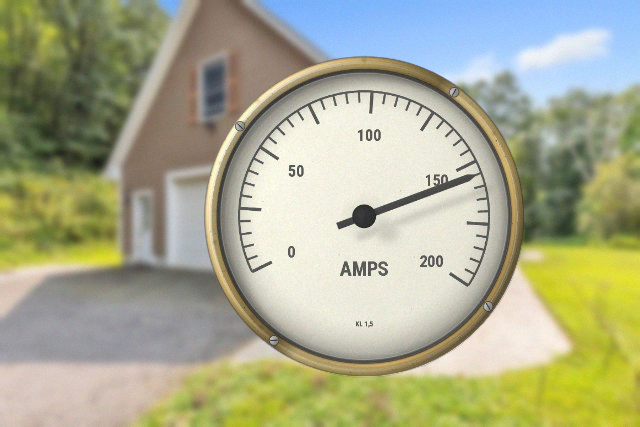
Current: 155 A
